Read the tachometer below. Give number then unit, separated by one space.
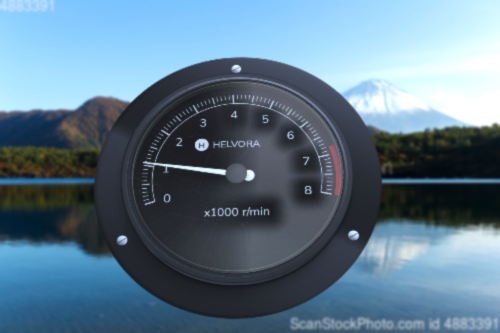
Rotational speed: 1000 rpm
